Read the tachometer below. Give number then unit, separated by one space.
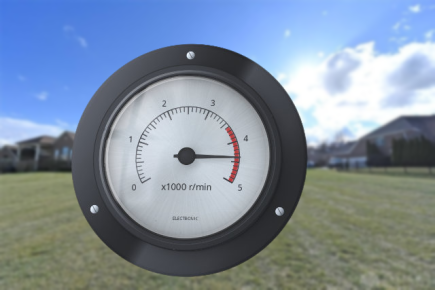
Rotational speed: 4400 rpm
